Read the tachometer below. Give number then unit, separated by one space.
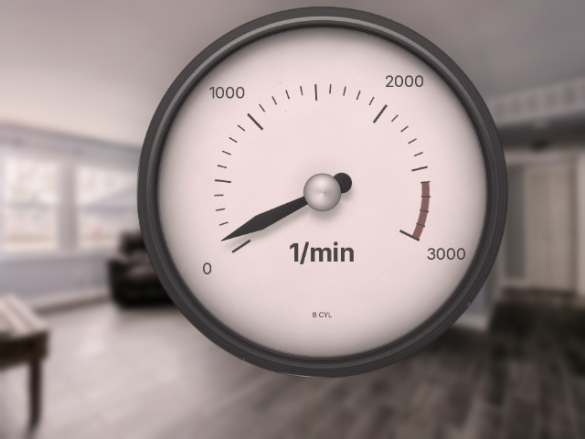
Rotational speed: 100 rpm
